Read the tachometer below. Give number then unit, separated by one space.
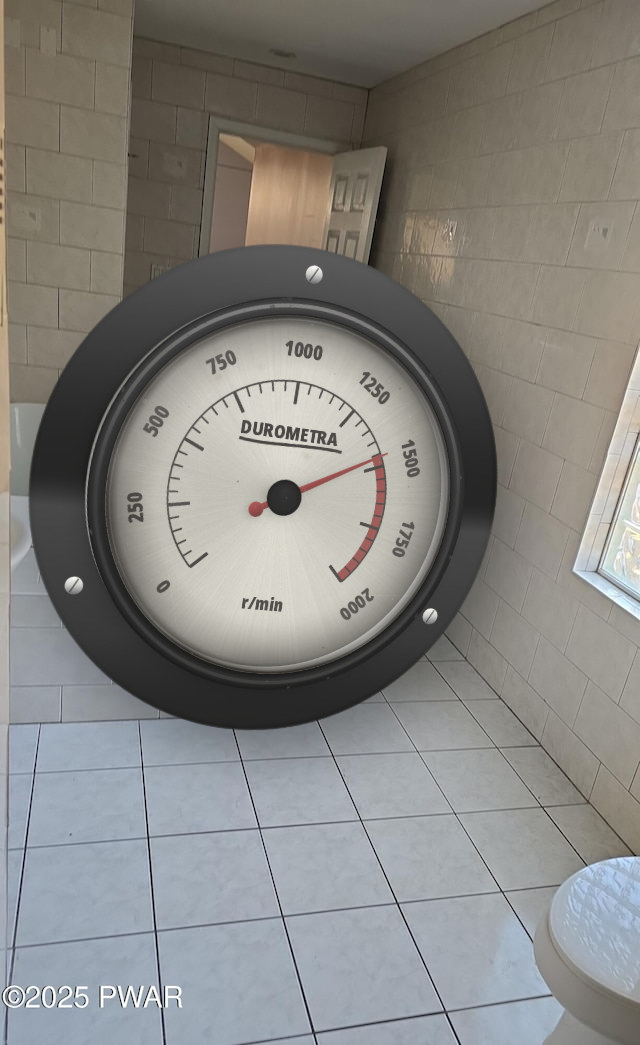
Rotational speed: 1450 rpm
